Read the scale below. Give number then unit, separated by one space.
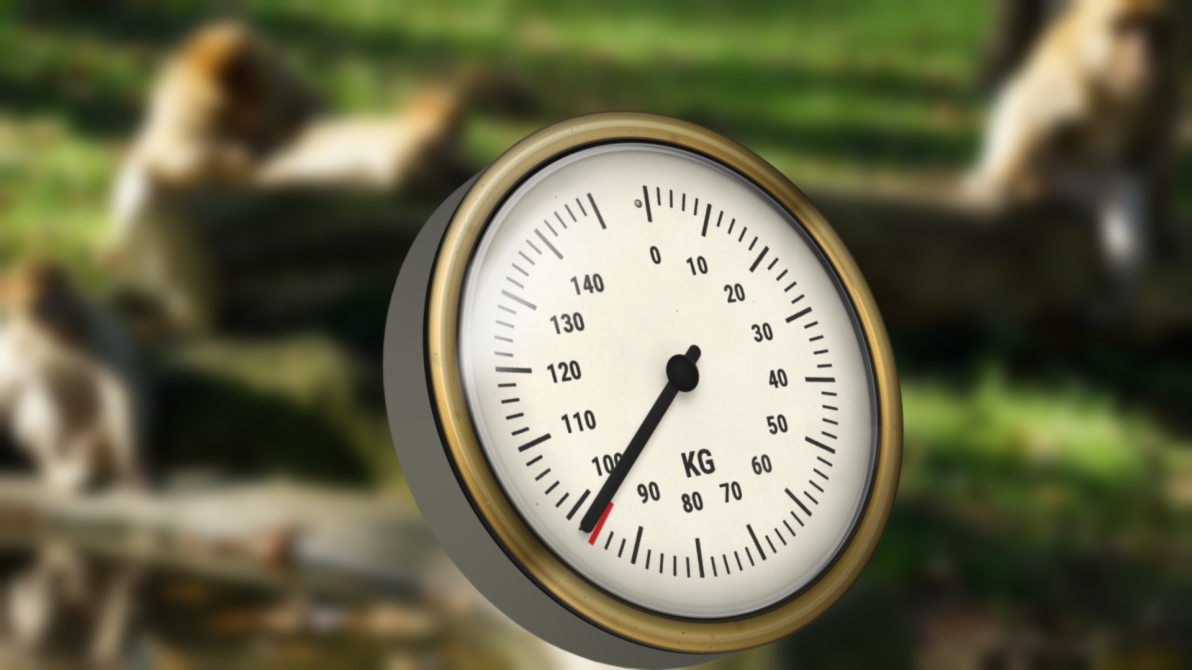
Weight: 98 kg
